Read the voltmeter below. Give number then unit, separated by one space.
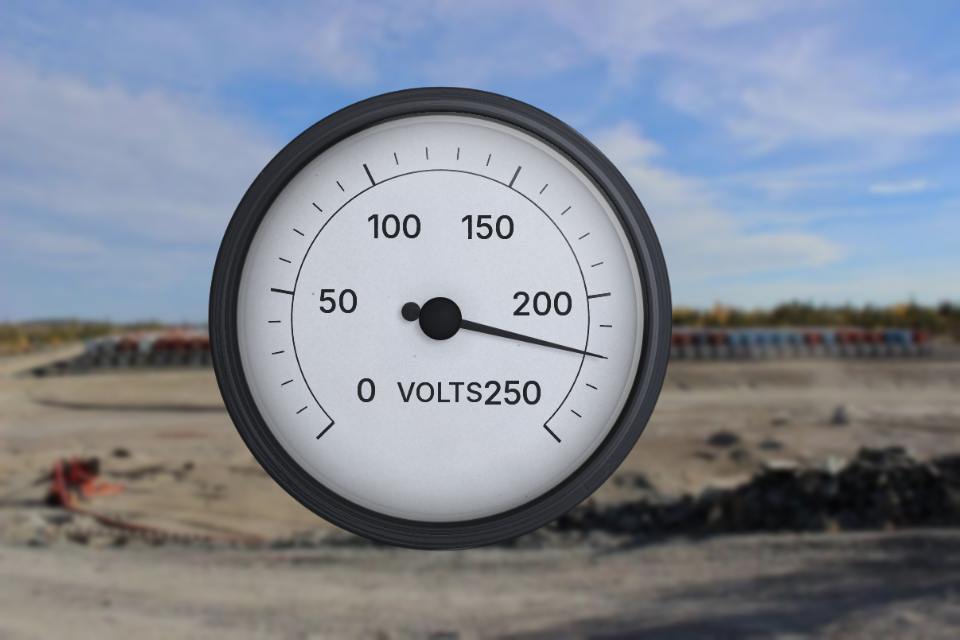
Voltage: 220 V
